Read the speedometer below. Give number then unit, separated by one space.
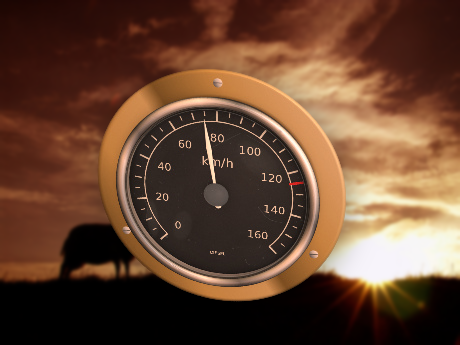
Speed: 75 km/h
